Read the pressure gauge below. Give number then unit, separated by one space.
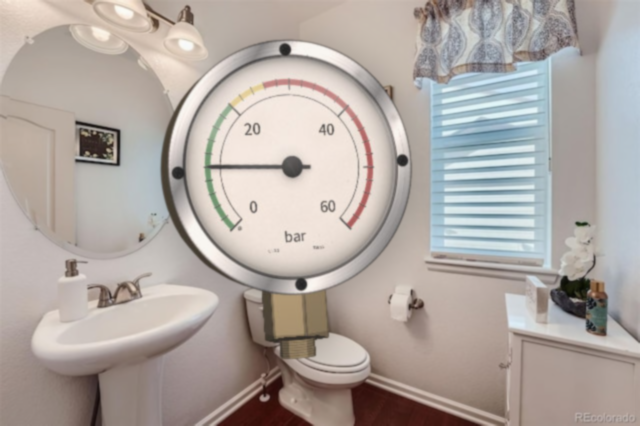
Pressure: 10 bar
